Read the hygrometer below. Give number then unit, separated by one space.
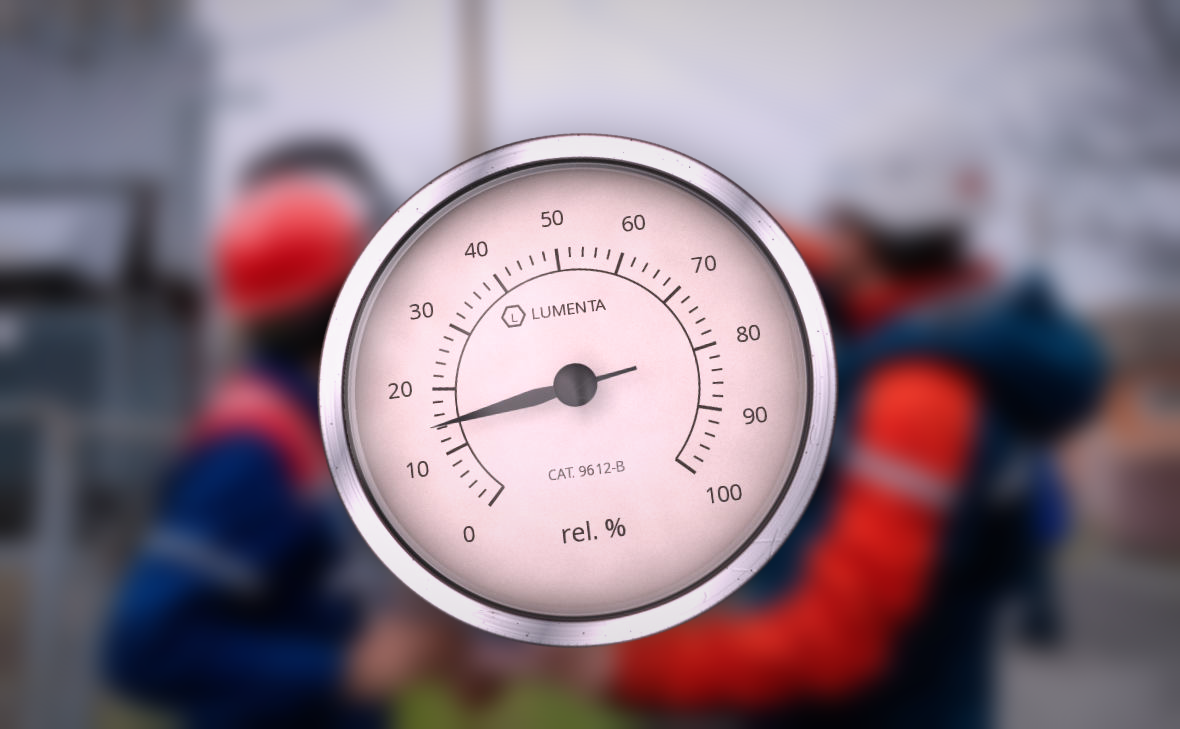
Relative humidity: 14 %
